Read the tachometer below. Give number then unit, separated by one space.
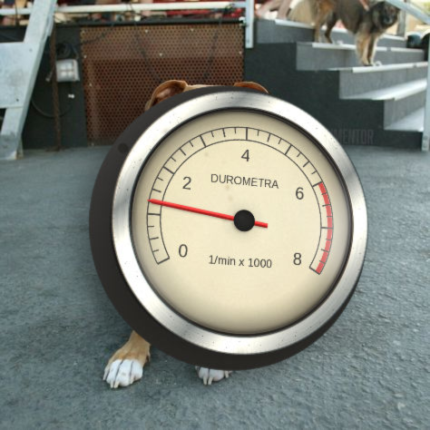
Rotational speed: 1250 rpm
